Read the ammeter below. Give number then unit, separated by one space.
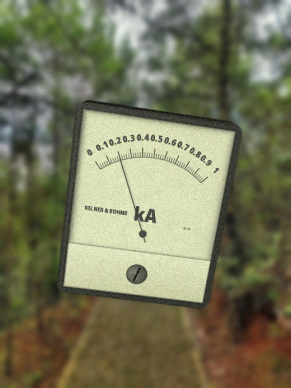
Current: 0.2 kA
